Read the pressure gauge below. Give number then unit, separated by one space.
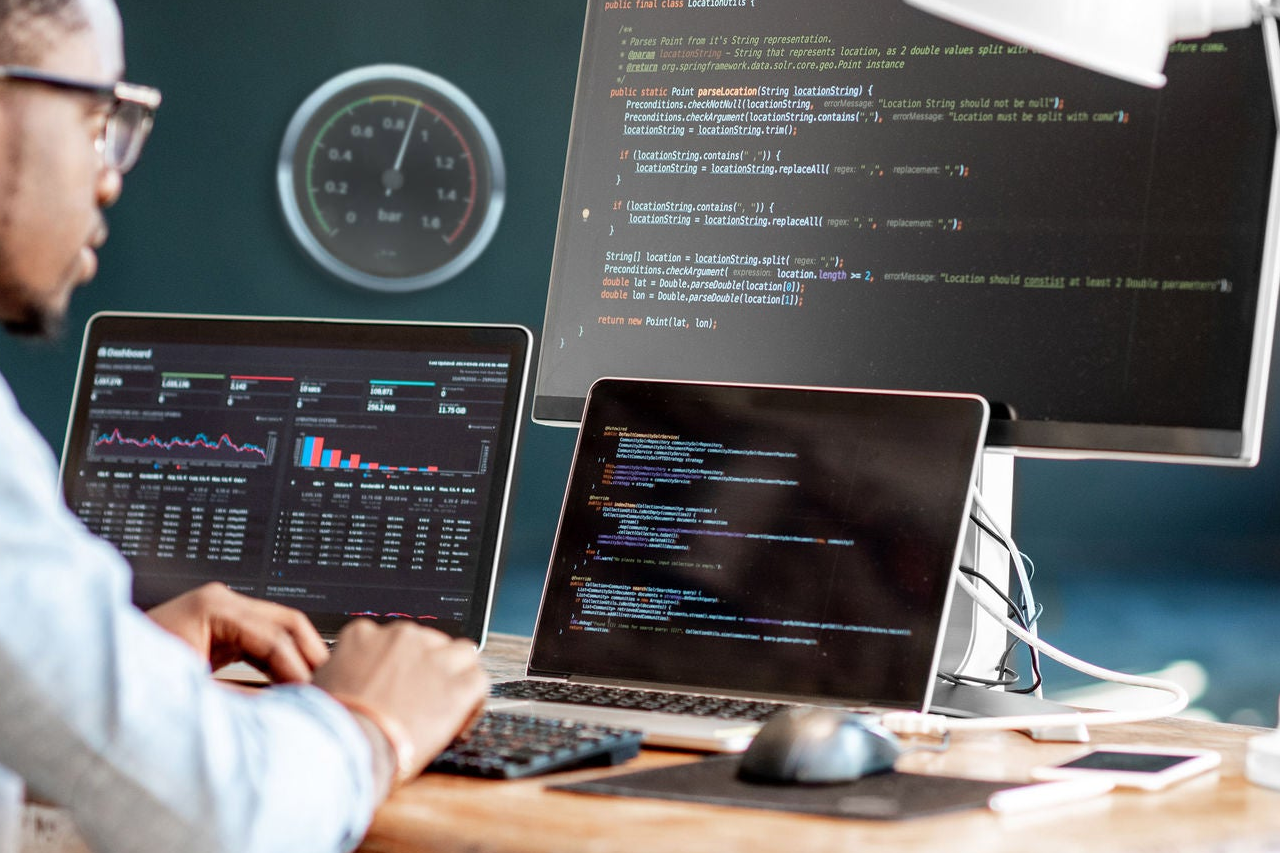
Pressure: 0.9 bar
